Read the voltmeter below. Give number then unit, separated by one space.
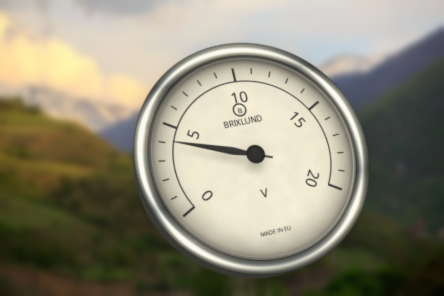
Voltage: 4 V
